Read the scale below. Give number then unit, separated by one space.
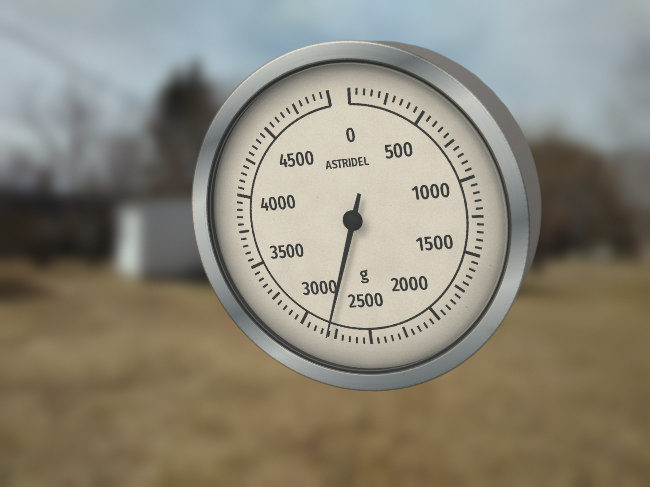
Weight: 2800 g
